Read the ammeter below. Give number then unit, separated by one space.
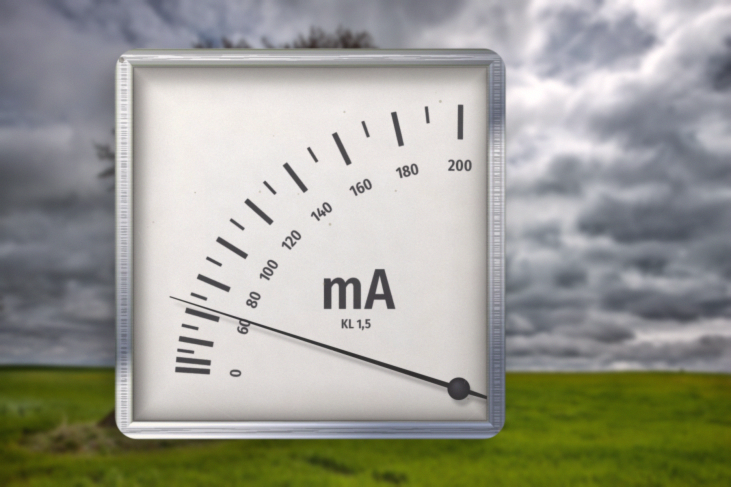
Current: 65 mA
